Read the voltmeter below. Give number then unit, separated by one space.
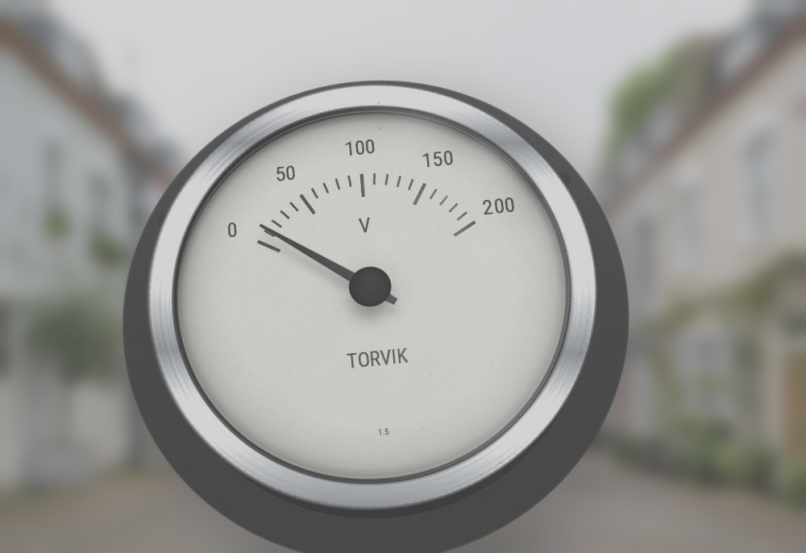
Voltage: 10 V
